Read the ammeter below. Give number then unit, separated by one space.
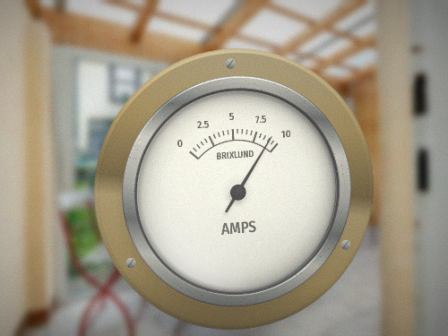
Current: 9 A
